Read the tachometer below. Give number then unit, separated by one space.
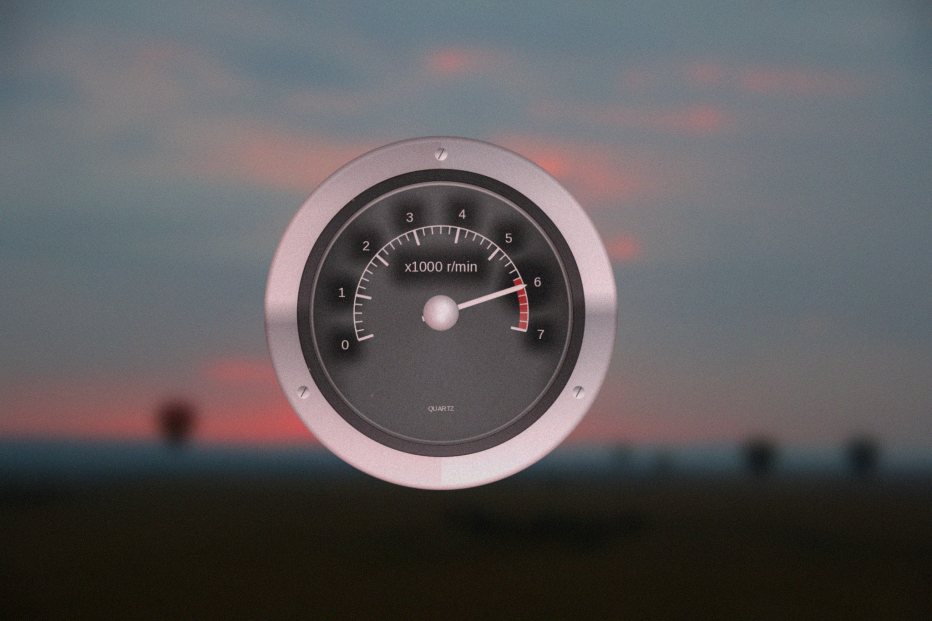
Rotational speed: 6000 rpm
